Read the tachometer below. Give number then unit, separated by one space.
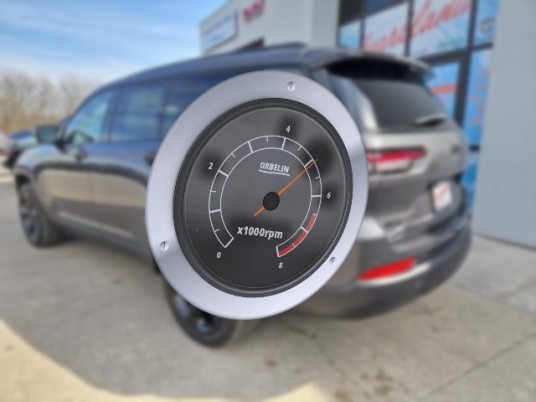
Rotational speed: 5000 rpm
